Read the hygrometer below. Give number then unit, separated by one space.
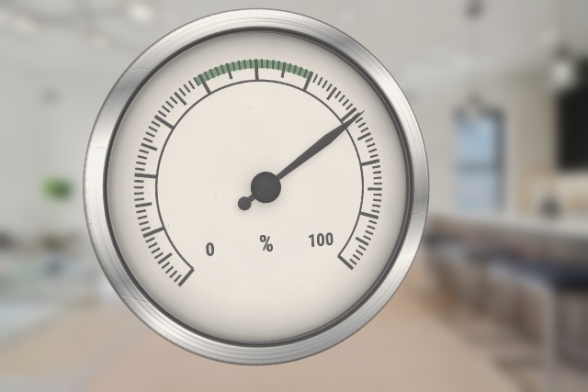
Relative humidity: 71 %
